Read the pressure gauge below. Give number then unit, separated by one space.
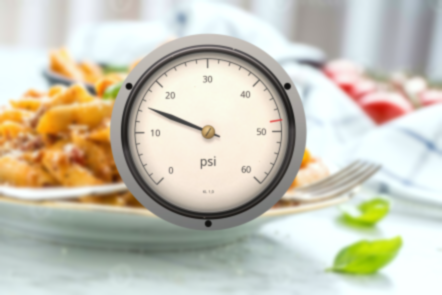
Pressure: 15 psi
